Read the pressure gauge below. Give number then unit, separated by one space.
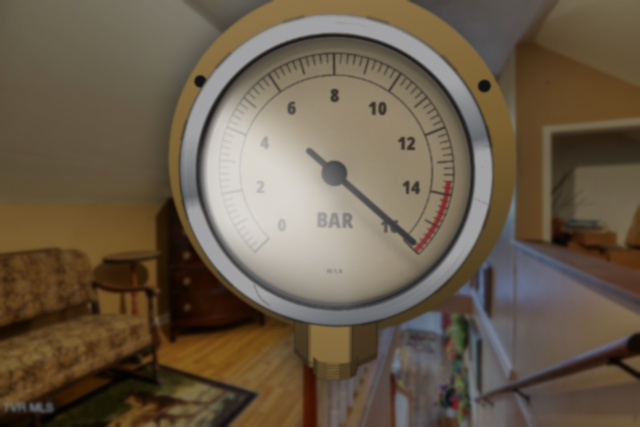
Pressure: 15.8 bar
